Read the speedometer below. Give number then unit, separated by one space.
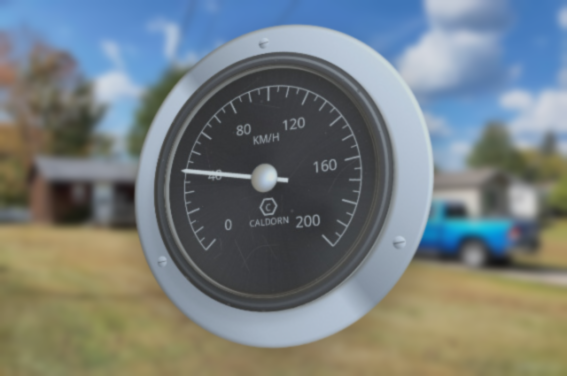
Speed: 40 km/h
